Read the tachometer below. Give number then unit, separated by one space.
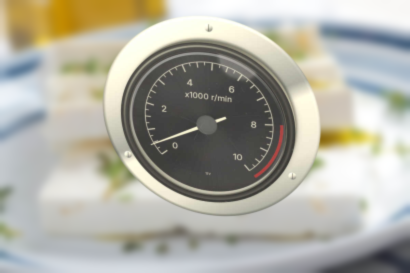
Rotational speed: 500 rpm
